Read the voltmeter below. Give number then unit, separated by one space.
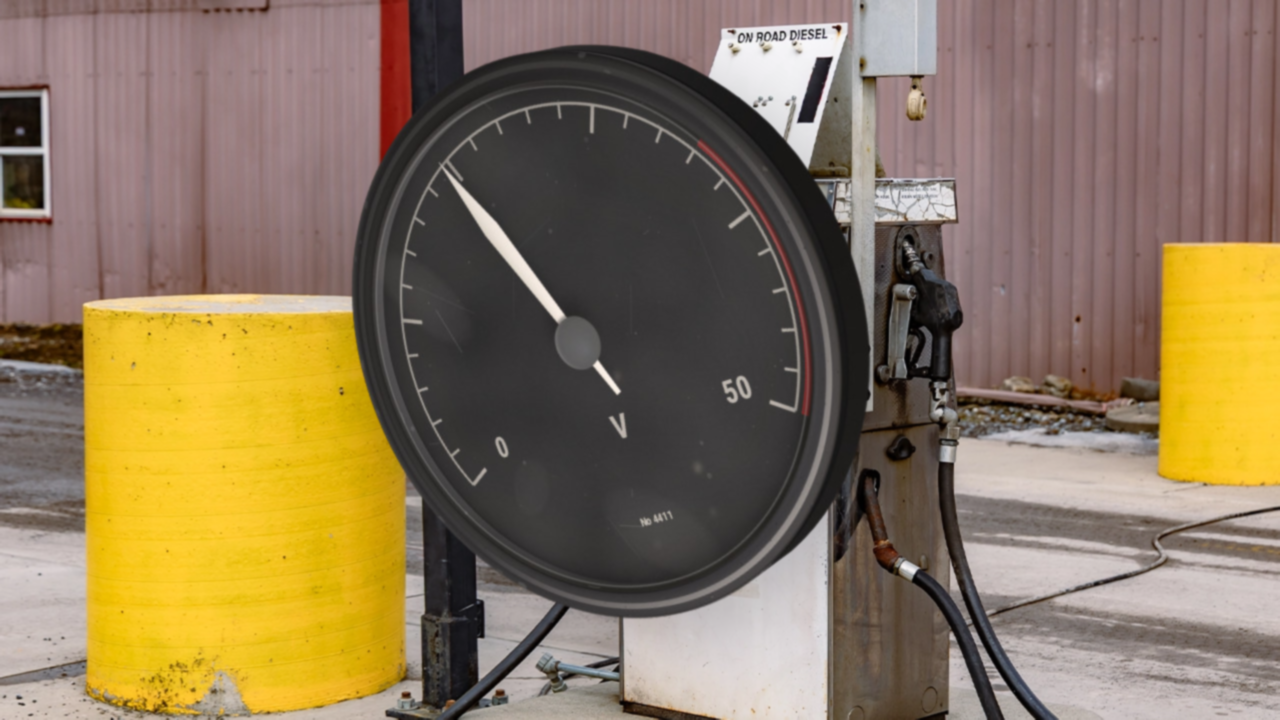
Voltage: 20 V
